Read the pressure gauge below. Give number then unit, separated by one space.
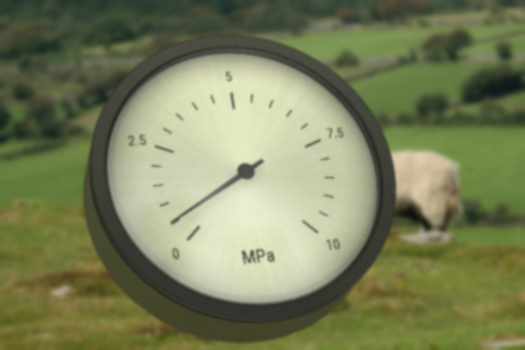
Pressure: 0.5 MPa
